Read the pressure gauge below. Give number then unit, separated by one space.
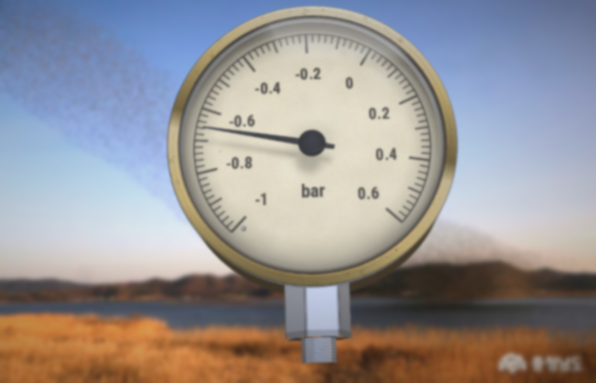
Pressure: -0.66 bar
